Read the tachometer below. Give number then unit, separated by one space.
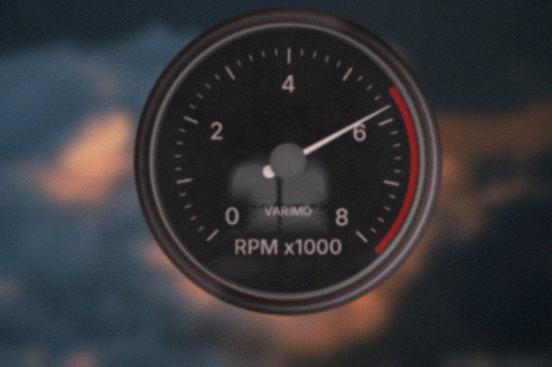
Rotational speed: 5800 rpm
